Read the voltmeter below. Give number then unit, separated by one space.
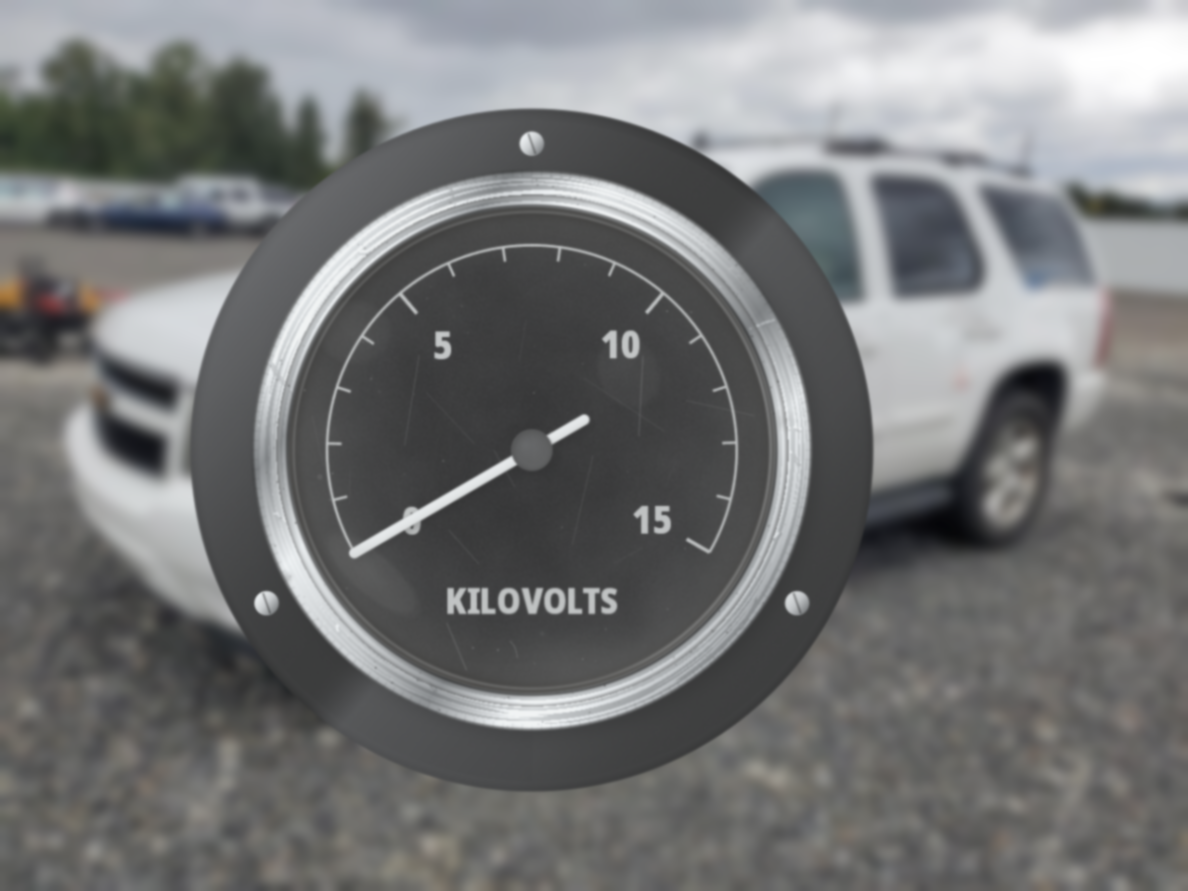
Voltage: 0 kV
